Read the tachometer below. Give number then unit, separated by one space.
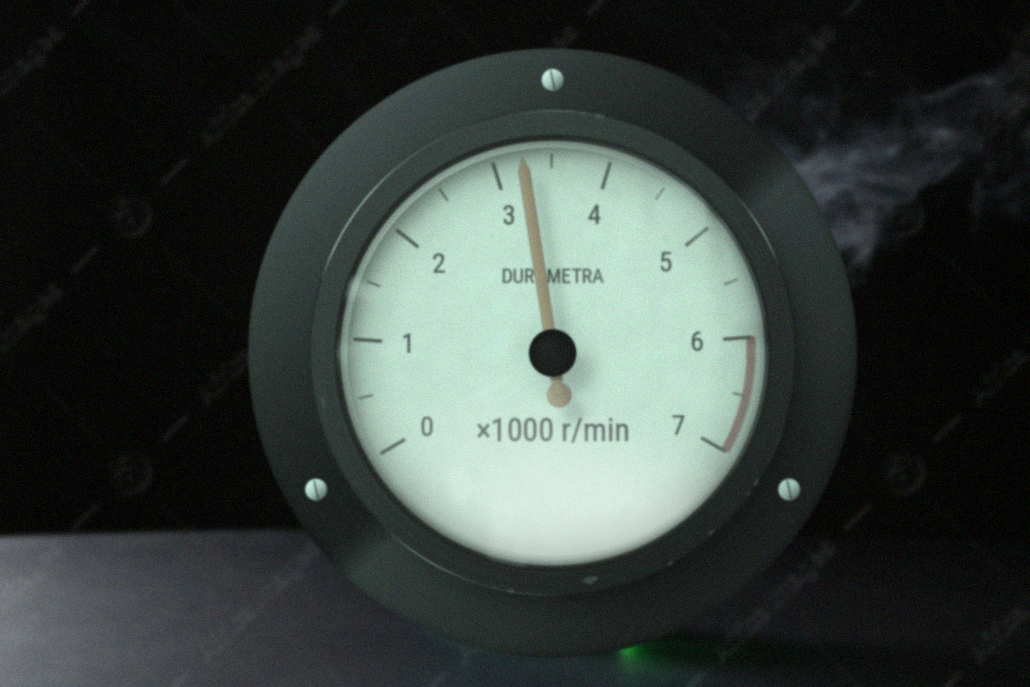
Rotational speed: 3250 rpm
